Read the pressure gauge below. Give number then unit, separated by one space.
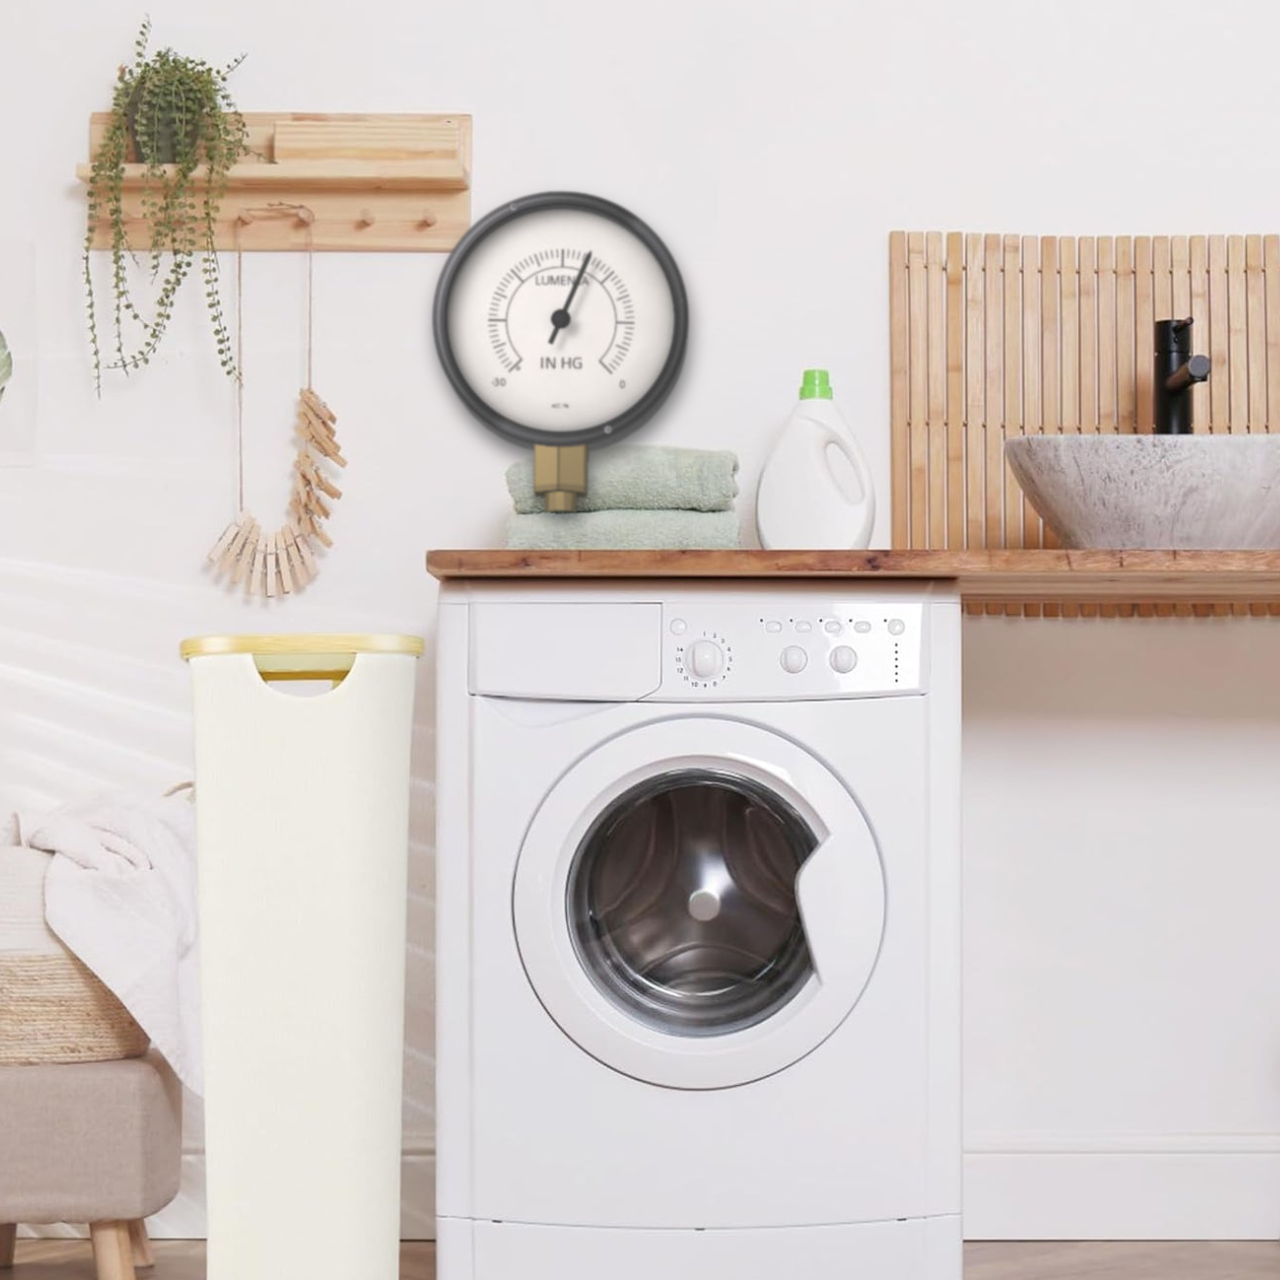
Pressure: -12.5 inHg
